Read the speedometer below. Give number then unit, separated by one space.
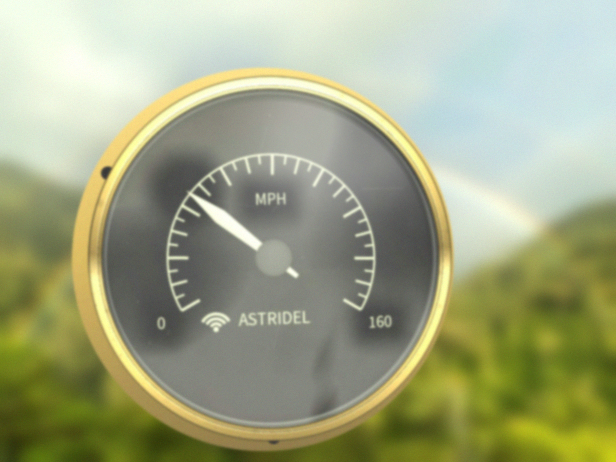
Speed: 45 mph
